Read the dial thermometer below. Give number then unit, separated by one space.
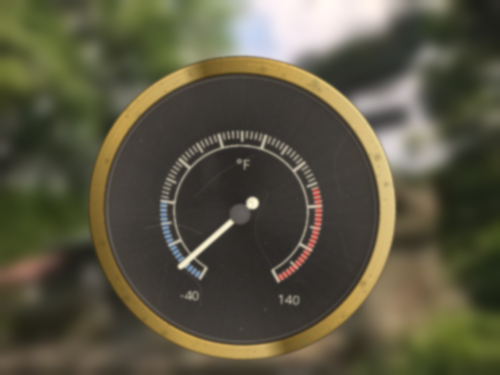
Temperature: -30 °F
